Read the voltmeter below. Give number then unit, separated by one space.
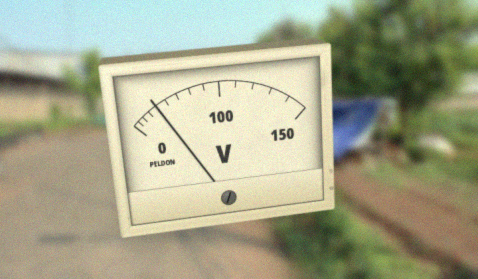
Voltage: 50 V
